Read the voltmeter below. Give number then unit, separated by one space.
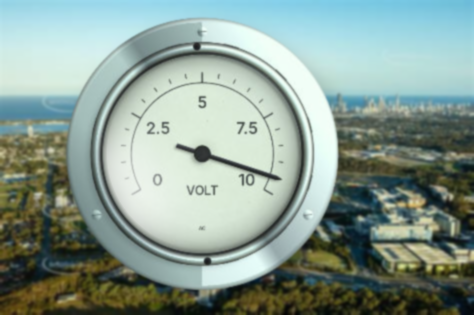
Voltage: 9.5 V
